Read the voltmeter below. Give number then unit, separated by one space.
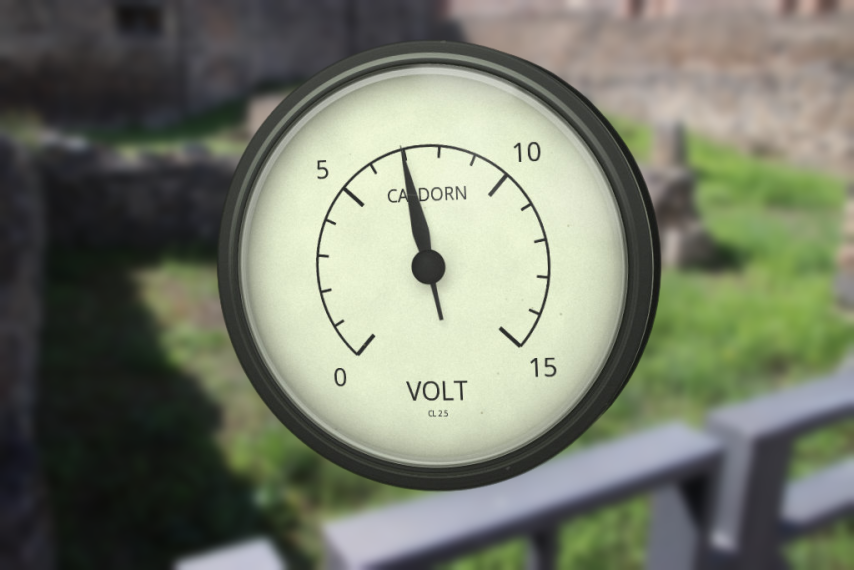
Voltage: 7 V
